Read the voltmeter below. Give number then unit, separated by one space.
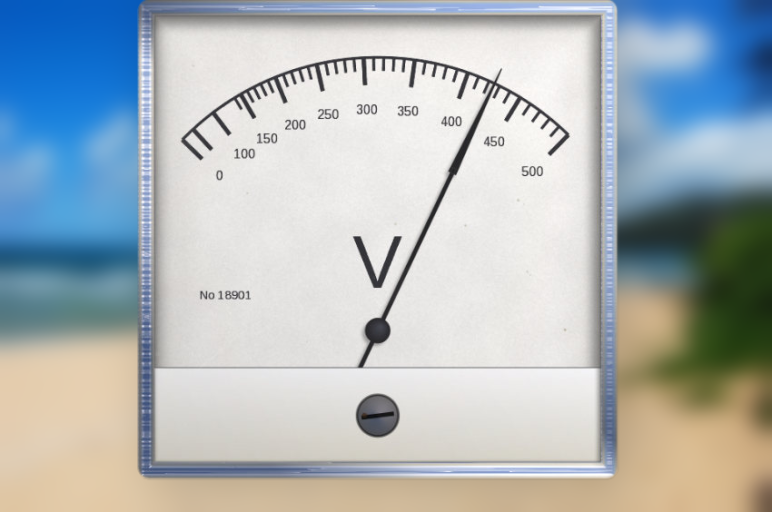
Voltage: 425 V
